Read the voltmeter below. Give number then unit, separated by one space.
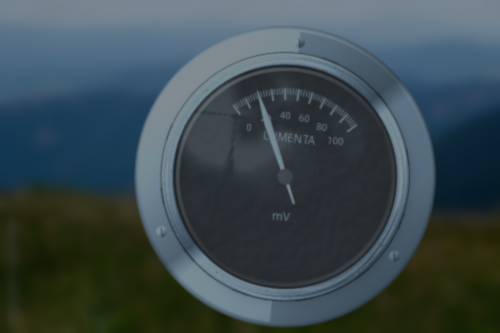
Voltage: 20 mV
